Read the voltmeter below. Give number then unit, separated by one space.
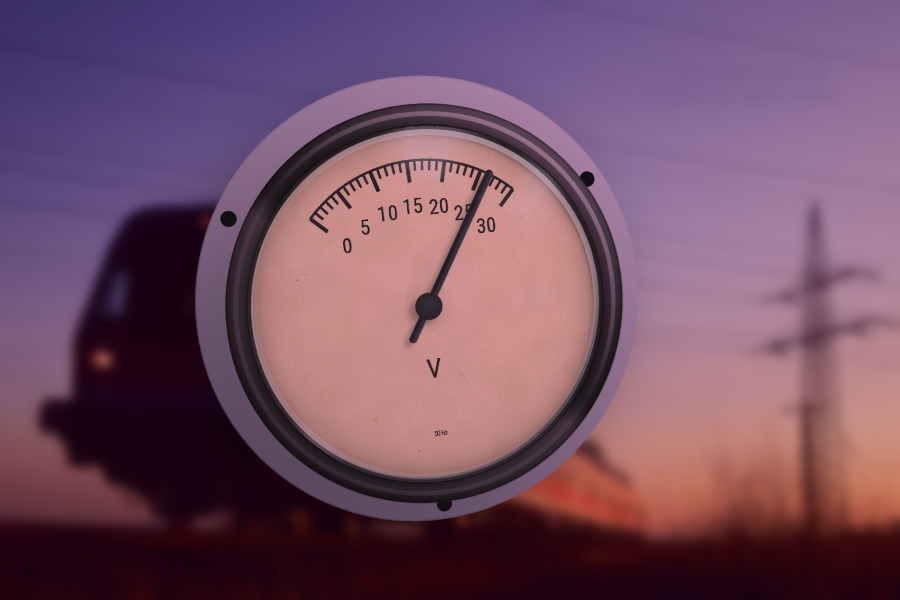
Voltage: 26 V
